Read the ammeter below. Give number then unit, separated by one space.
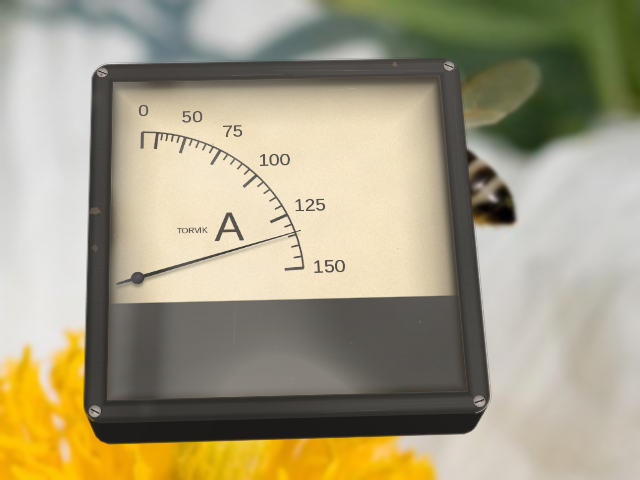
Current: 135 A
